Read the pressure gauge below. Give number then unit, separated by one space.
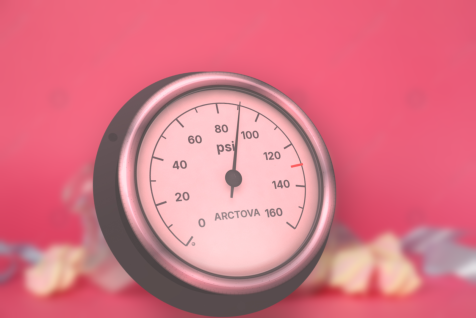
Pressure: 90 psi
